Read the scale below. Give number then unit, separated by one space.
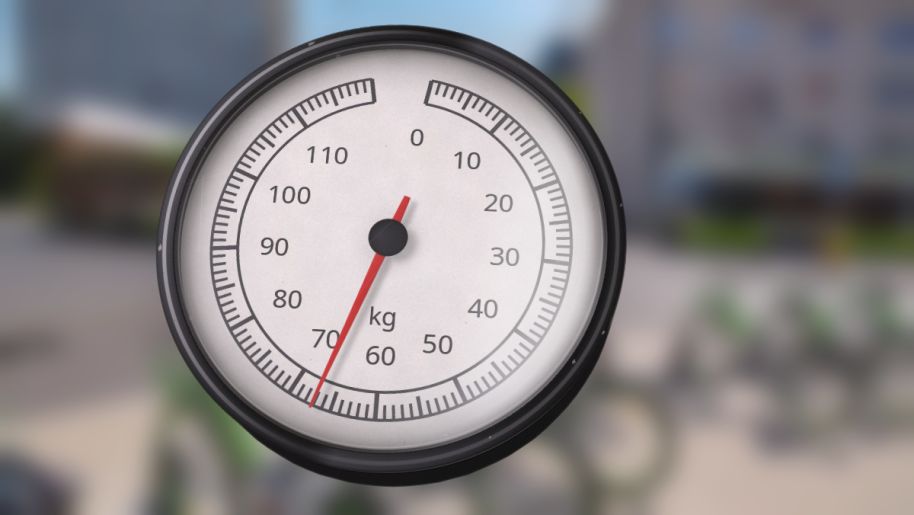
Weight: 67 kg
